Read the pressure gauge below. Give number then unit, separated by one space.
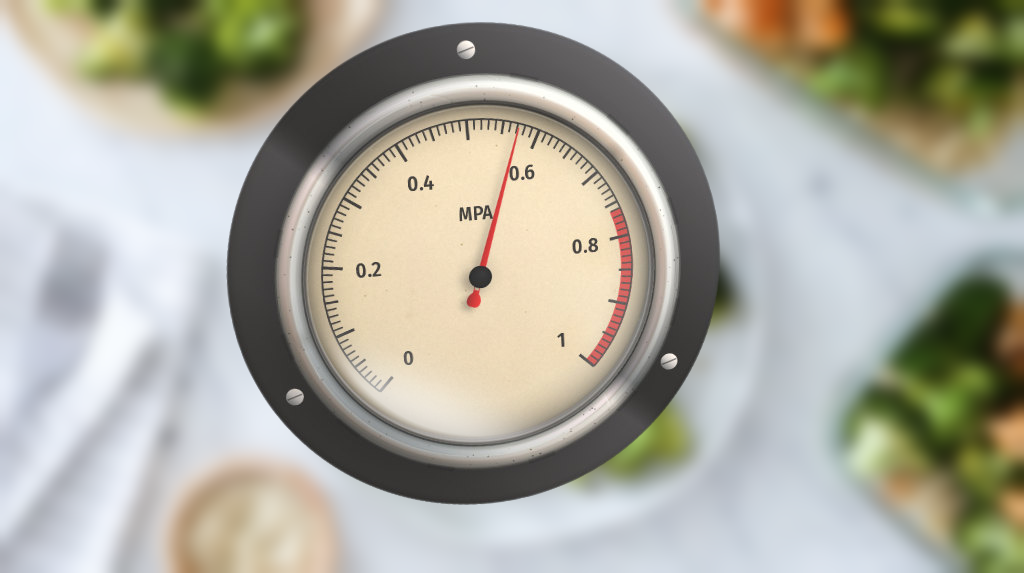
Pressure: 0.57 MPa
